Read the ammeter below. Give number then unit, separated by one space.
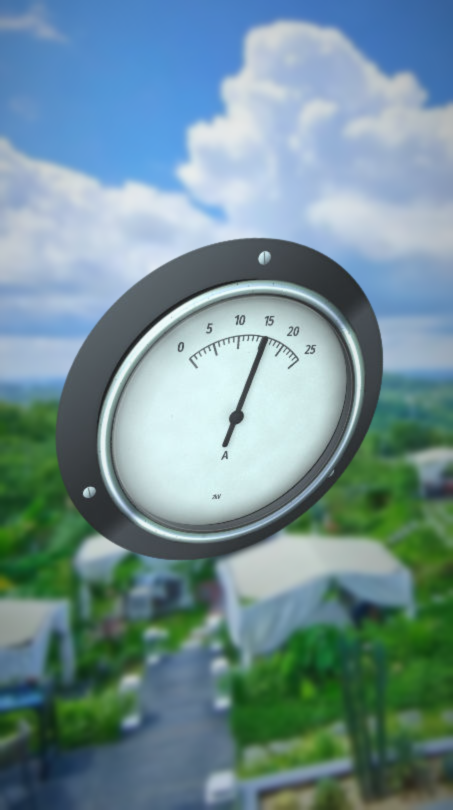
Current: 15 A
